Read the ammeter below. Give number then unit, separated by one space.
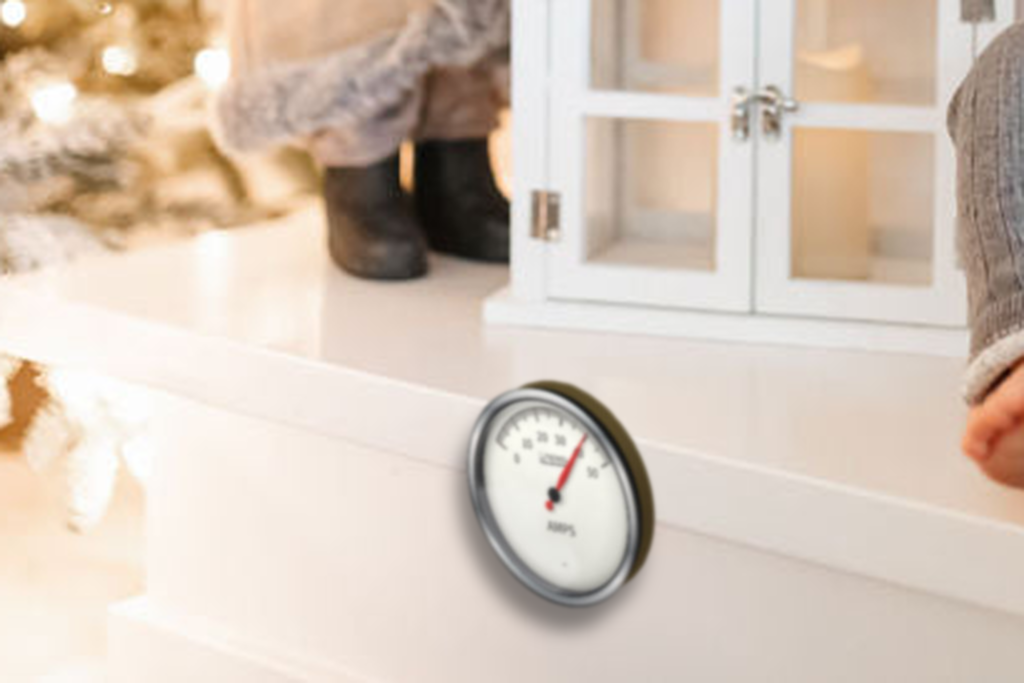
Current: 40 A
